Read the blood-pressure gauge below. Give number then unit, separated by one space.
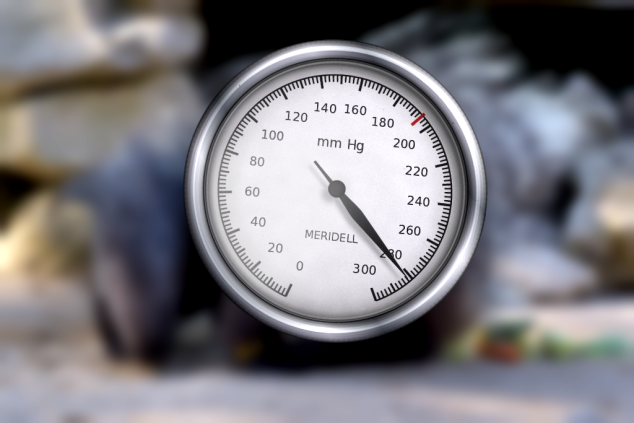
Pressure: 282 mmHg
